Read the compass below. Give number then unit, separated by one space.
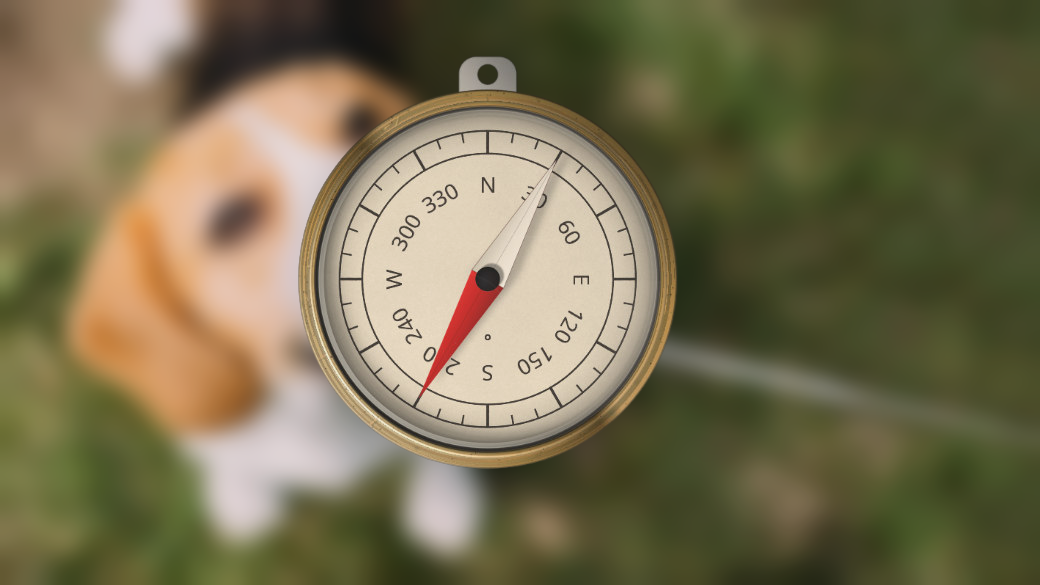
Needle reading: 210 °
